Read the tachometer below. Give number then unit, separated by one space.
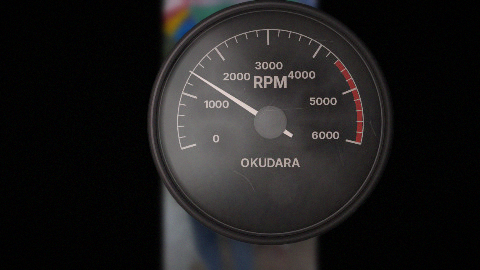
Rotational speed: 1400 rpm
